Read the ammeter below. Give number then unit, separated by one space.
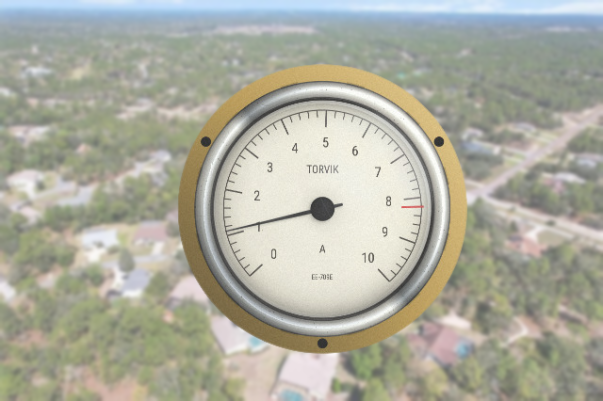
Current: 1.1 A
